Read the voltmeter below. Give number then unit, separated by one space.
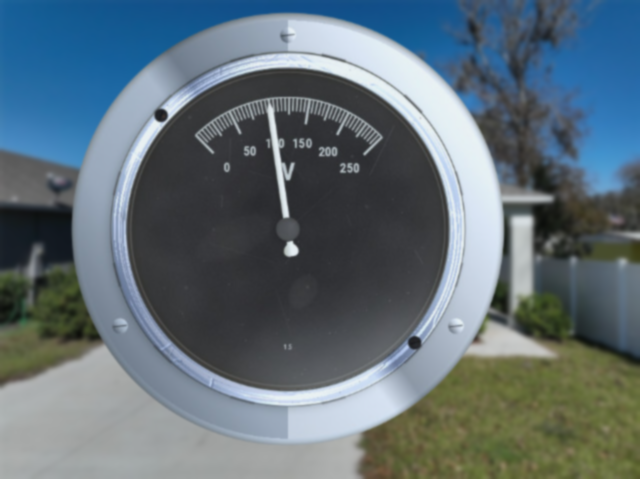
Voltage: 100 V
